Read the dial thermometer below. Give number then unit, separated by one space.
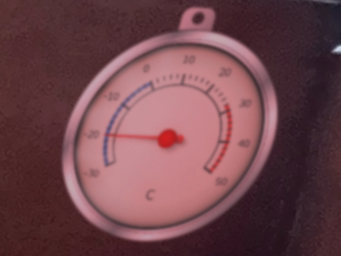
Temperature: -20 °C
